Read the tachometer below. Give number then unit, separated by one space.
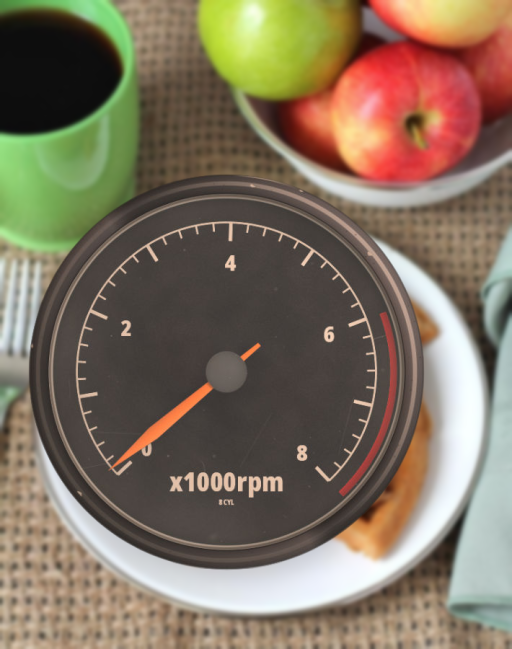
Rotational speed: 100 rpm
